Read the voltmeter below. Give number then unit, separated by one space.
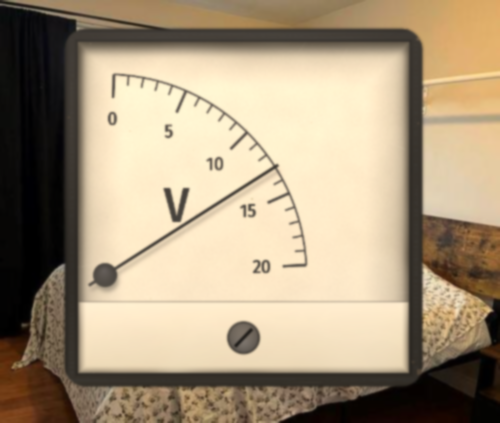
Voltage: 13 V
